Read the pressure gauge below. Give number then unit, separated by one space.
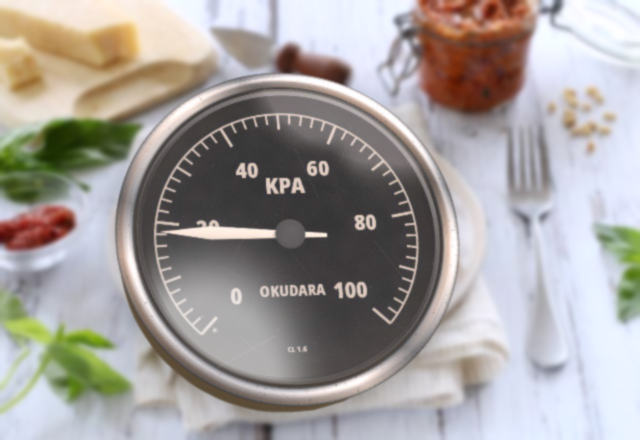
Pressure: 18 kPa
